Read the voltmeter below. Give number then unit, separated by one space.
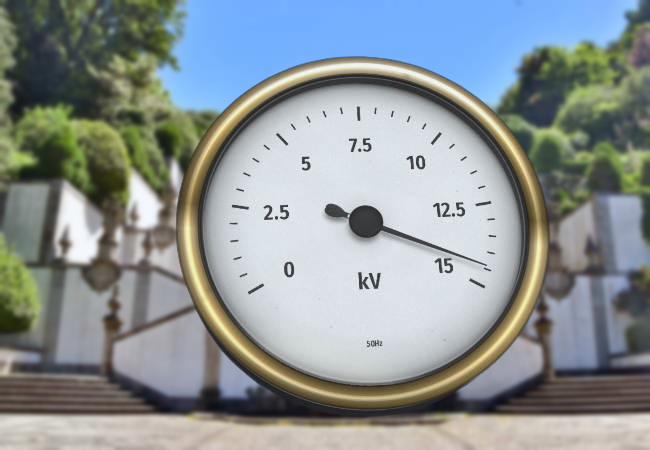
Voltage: 14.5 kV
